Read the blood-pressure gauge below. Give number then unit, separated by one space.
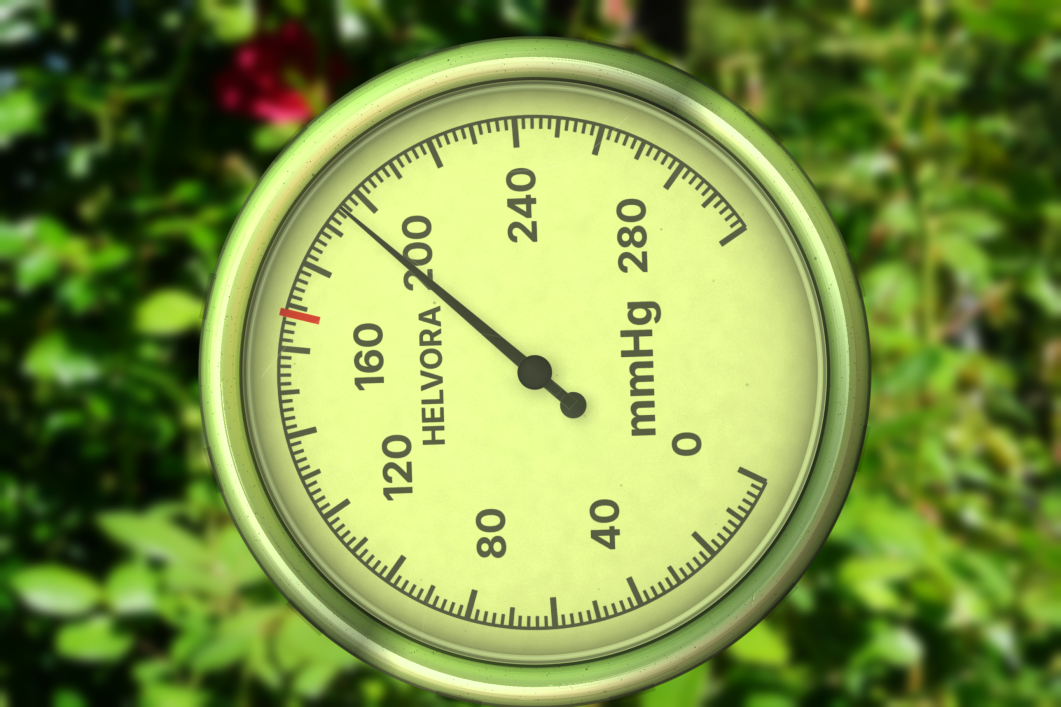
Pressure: 195 mmHg
